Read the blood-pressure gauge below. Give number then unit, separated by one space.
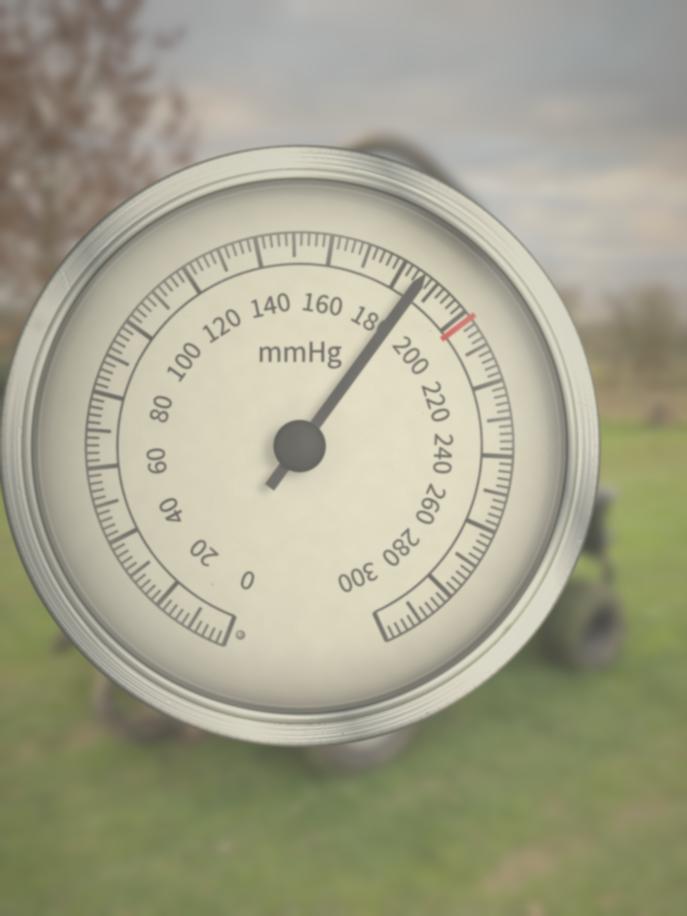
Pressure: 186 mmHg
